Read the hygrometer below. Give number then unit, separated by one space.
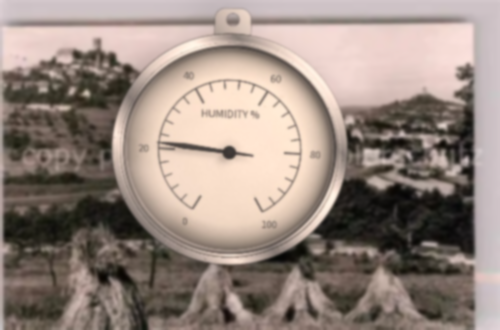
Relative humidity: 22 %
